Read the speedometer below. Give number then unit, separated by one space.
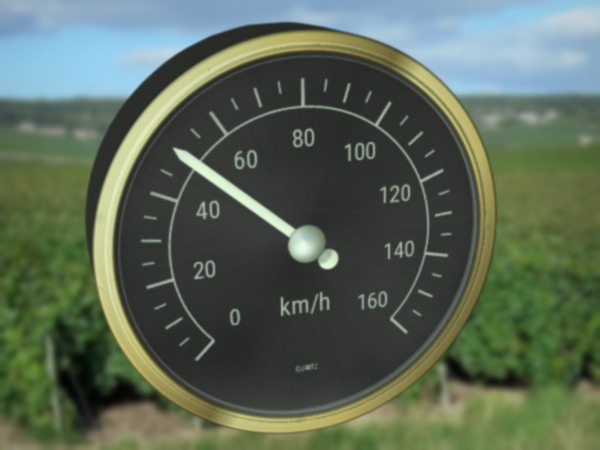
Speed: 50 km/h
